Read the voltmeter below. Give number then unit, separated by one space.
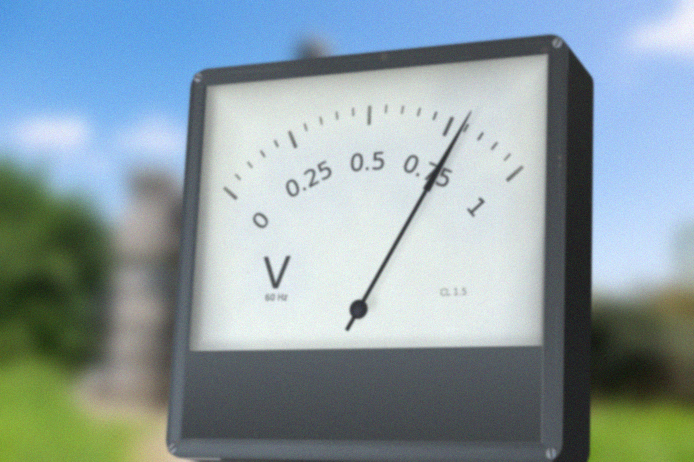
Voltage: 0.8 V
